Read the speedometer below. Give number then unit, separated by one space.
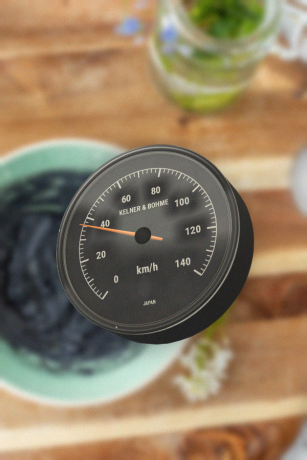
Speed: 36 km/h
